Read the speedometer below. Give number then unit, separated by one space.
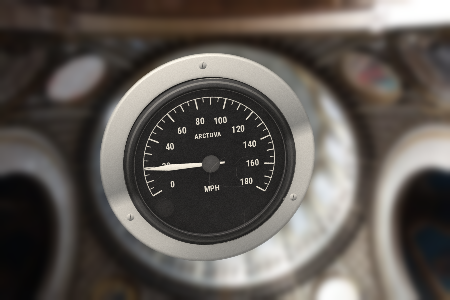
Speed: 20 mph
